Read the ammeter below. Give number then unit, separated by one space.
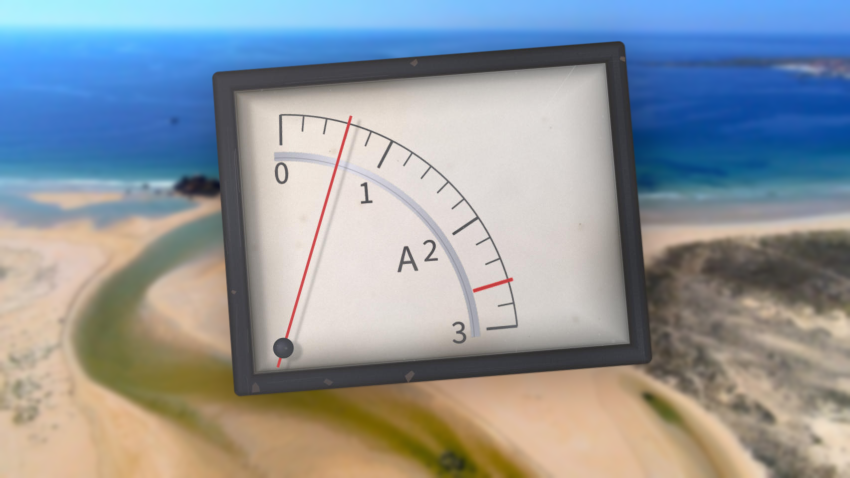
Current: 0.6 A
